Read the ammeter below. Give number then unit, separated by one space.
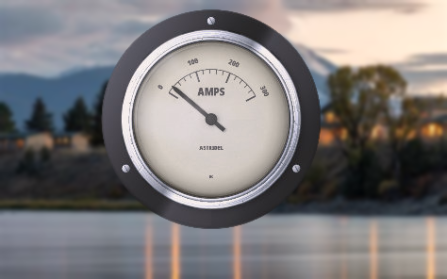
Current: 20 A
